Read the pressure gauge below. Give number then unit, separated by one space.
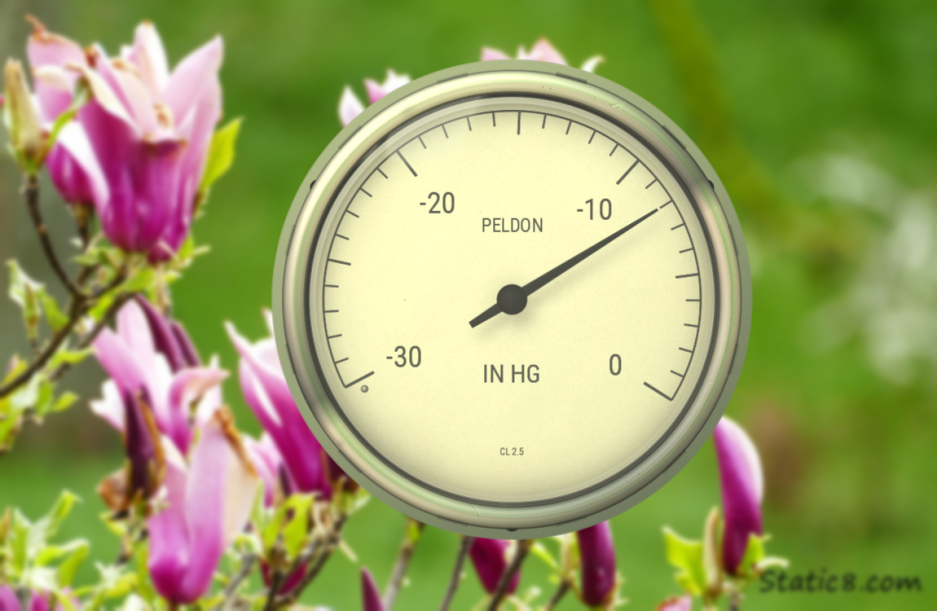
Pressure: -8 inHg
